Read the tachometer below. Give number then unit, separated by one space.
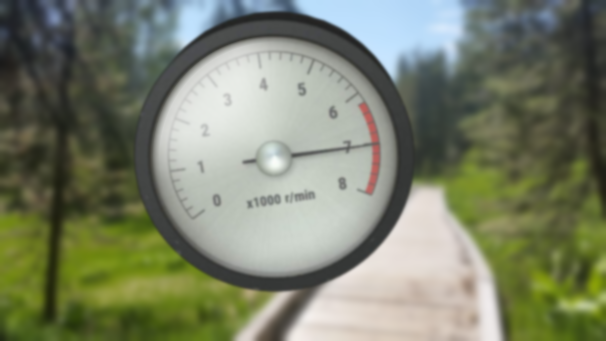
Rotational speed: 7000 rpm
